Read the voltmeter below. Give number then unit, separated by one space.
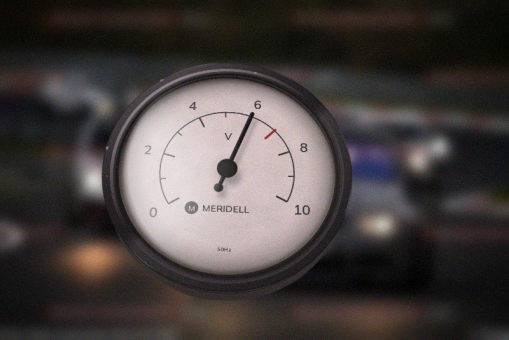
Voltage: 6 V
